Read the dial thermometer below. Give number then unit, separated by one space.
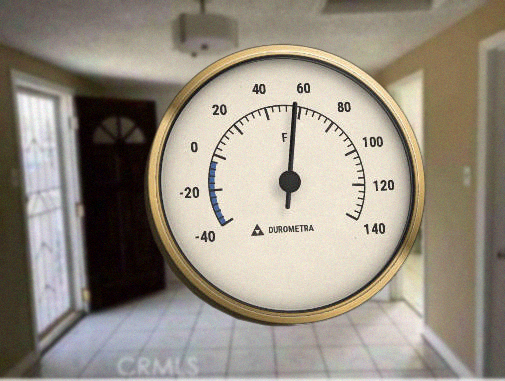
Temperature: 56 °F
